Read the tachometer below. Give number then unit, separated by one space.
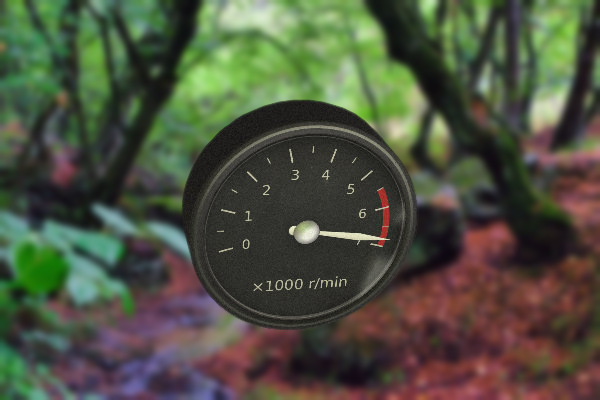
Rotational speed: 6750 rpm
